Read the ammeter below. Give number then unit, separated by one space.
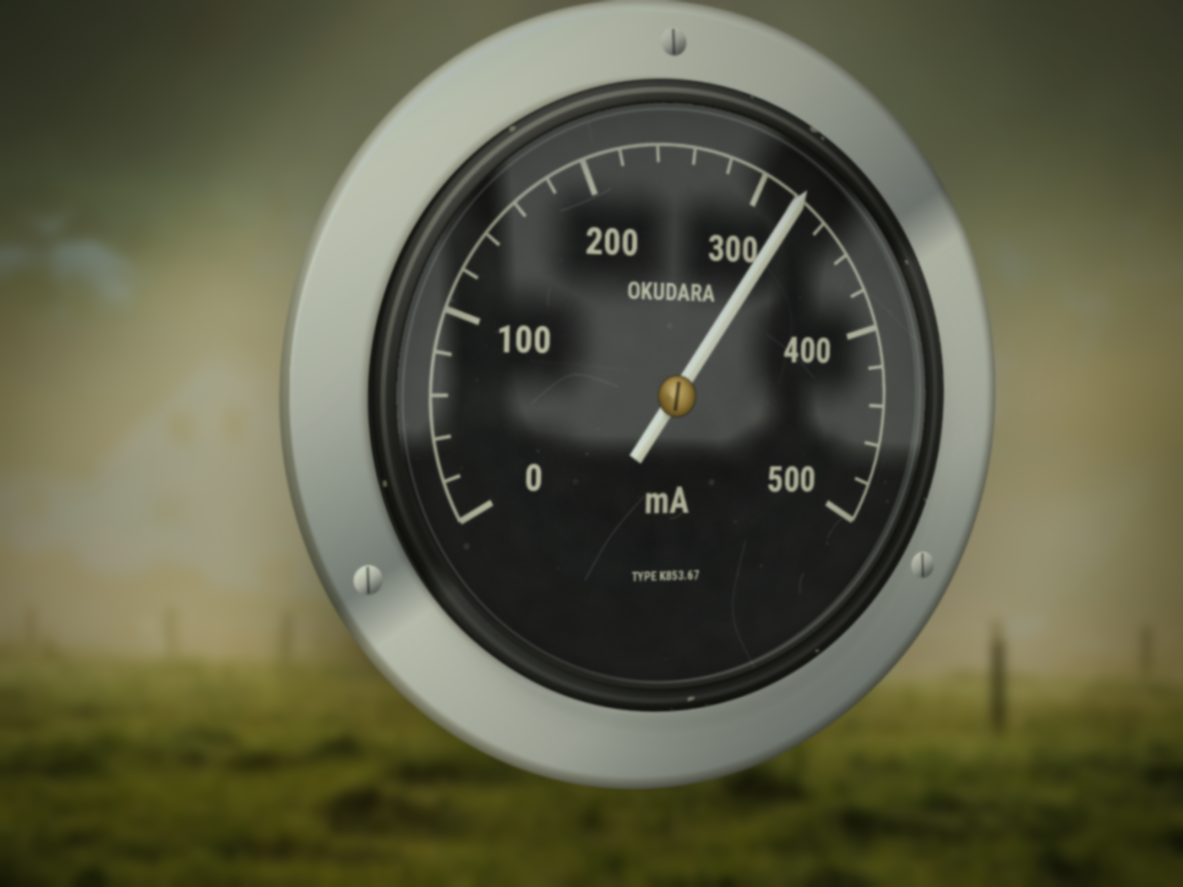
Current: 320 mA
